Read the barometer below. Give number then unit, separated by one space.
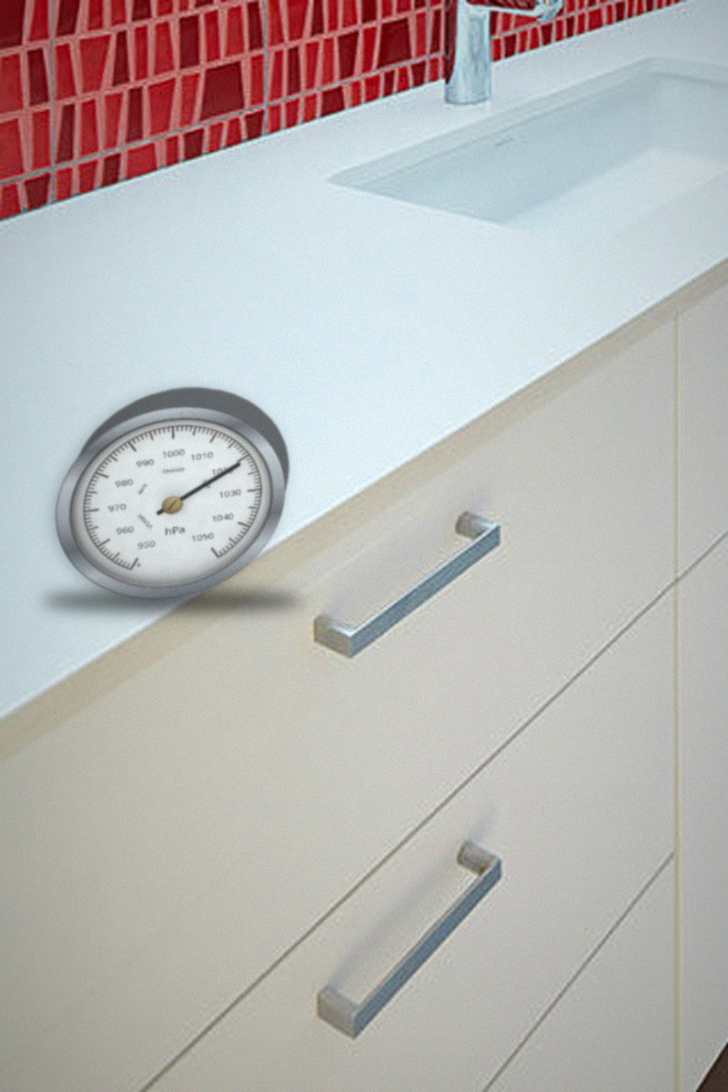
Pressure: 1020 hPa
